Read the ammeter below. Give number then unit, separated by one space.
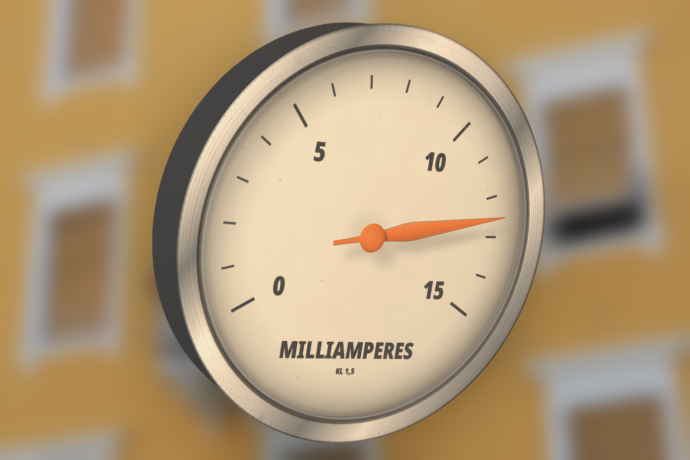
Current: 12.5 mA
